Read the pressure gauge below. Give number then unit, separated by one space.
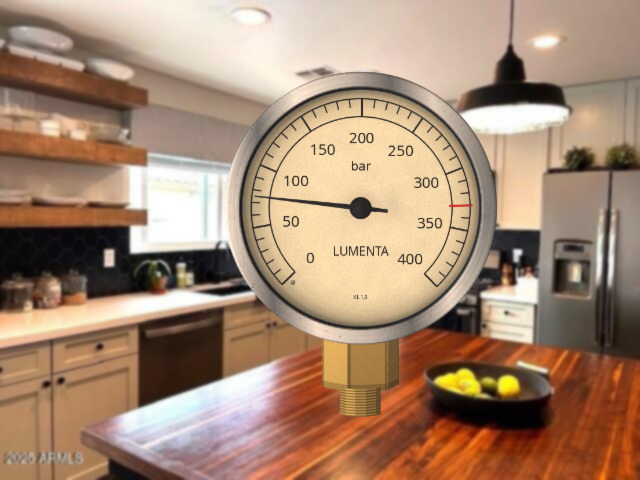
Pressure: 75 bar
